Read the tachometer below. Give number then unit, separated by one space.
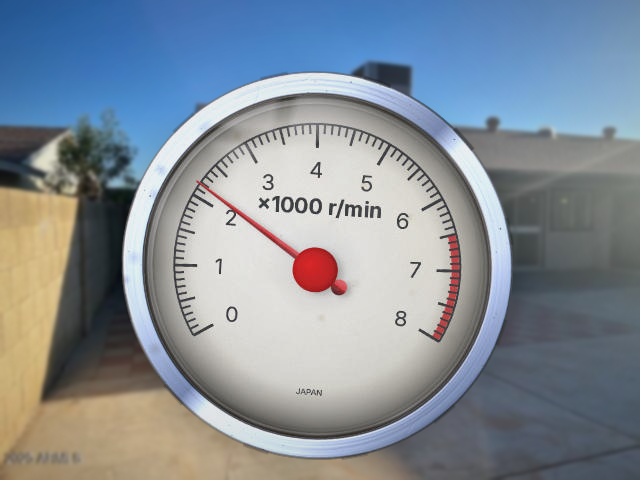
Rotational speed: 2200 rpm
